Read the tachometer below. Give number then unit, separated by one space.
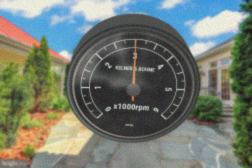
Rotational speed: 3000 rpm
